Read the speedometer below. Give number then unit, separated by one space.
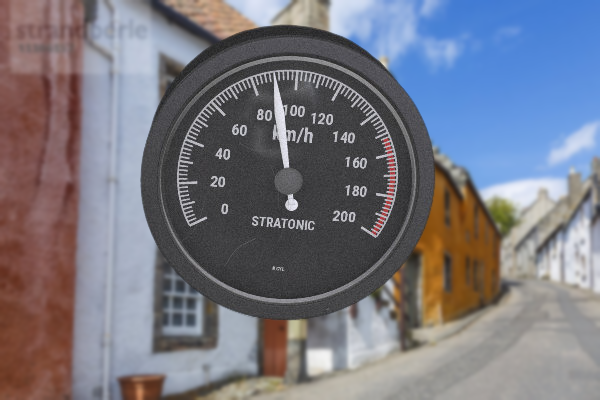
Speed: 90 km/h
